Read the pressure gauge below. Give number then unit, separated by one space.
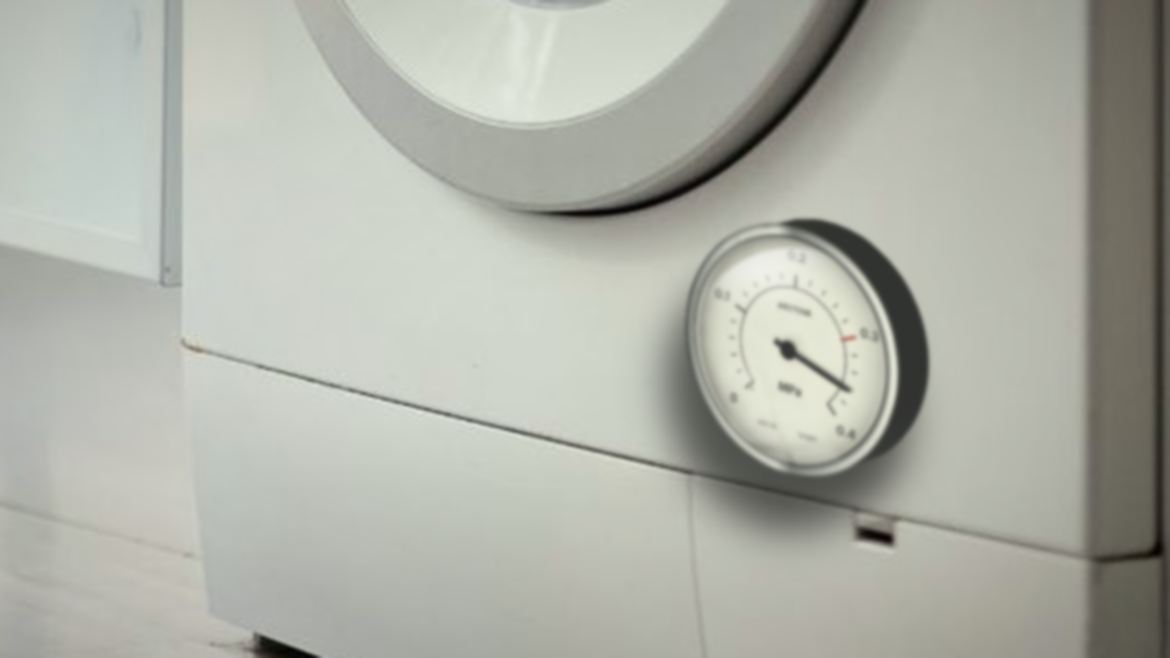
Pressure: 0.36 MPa
